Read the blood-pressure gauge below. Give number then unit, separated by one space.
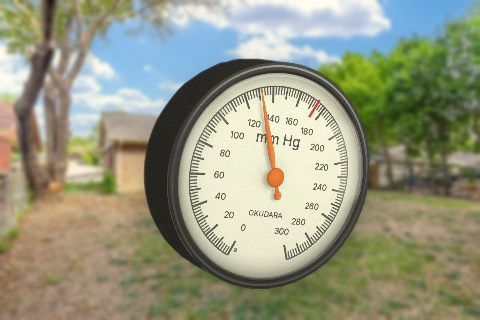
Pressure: 130 mmHg
